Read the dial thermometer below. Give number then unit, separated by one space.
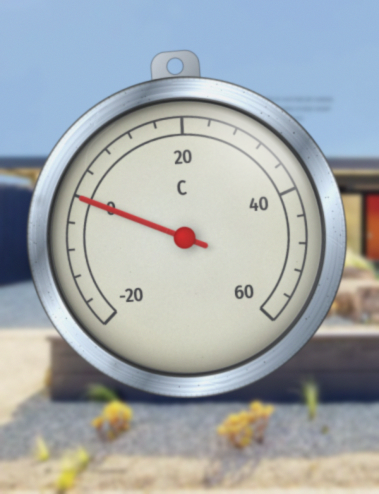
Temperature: 0 °C
